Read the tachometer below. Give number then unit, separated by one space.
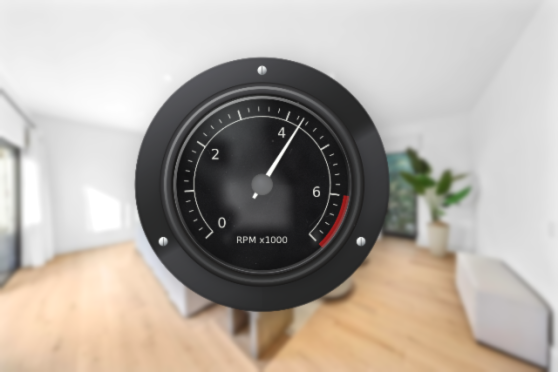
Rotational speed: 4300 rpm
